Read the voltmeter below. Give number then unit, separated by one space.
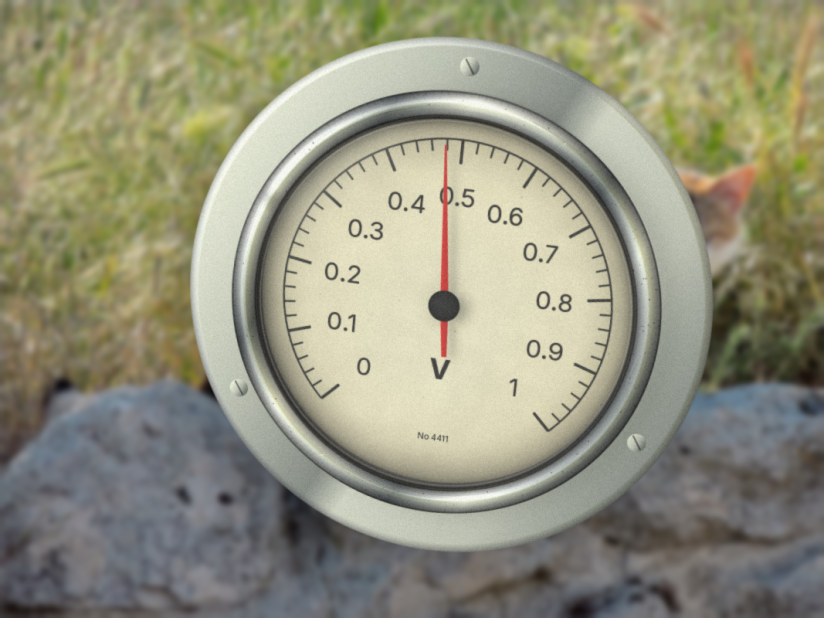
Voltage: 0.48 V
